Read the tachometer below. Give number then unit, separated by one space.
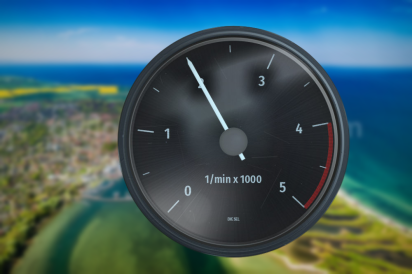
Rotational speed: 2000 rpm
